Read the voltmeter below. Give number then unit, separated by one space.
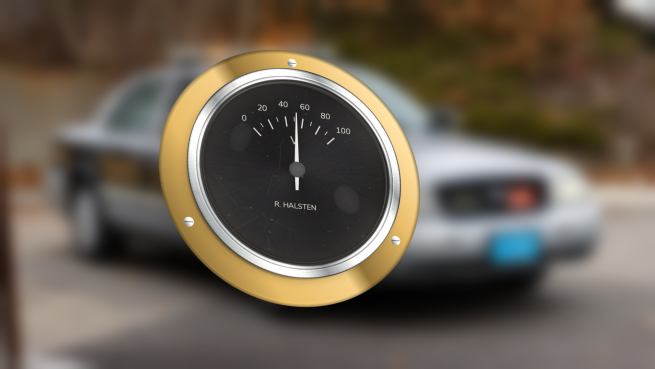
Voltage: 50 V
